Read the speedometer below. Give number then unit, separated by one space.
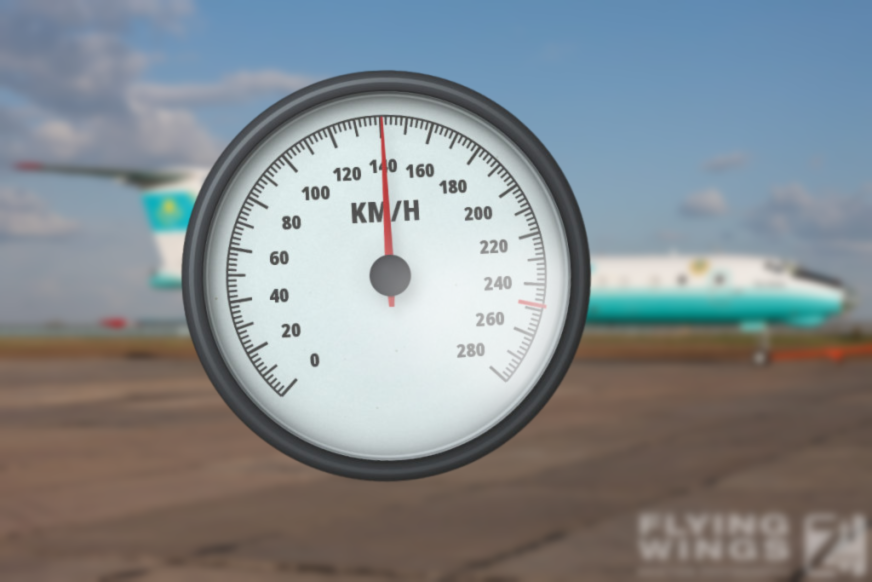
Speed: 140 km/h
